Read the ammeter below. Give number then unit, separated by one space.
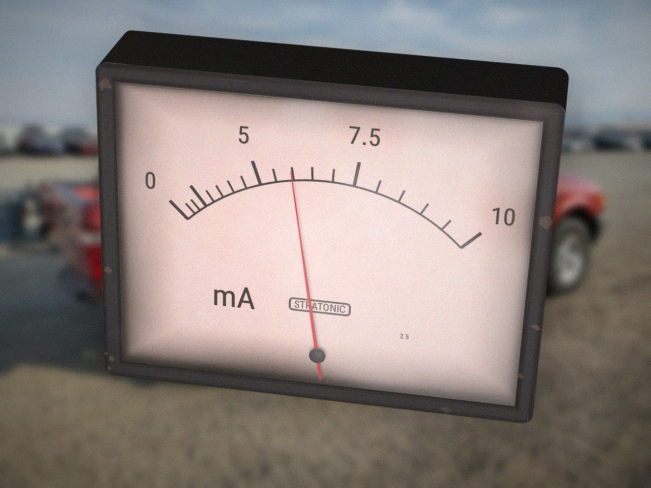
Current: 6 mA
